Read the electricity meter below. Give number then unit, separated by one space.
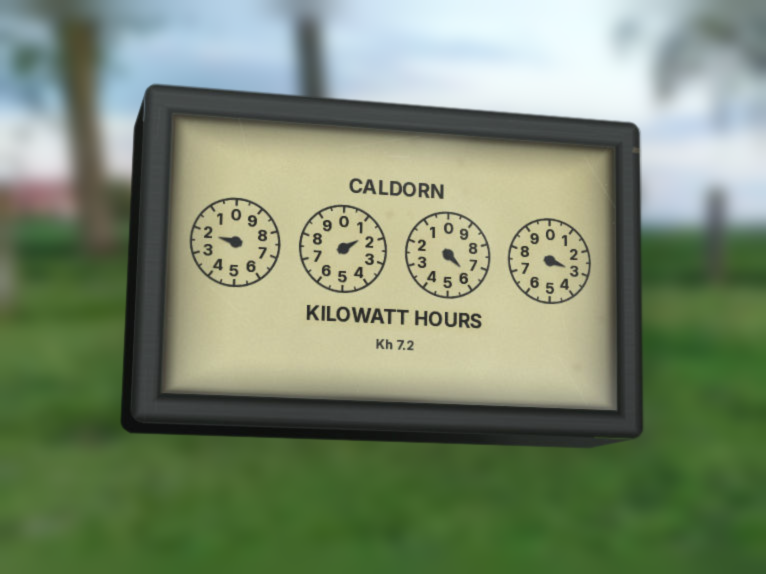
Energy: 2163 kWh
